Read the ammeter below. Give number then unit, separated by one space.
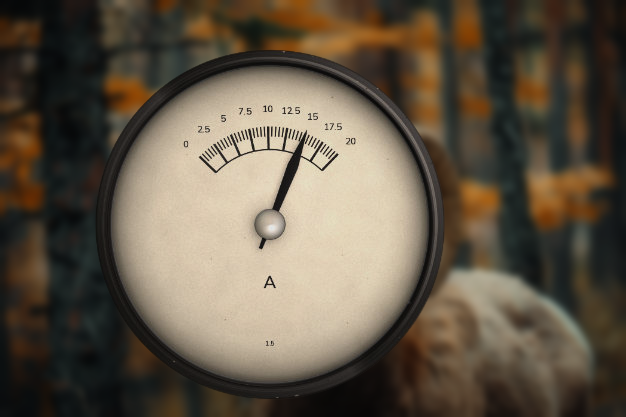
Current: 15 A
